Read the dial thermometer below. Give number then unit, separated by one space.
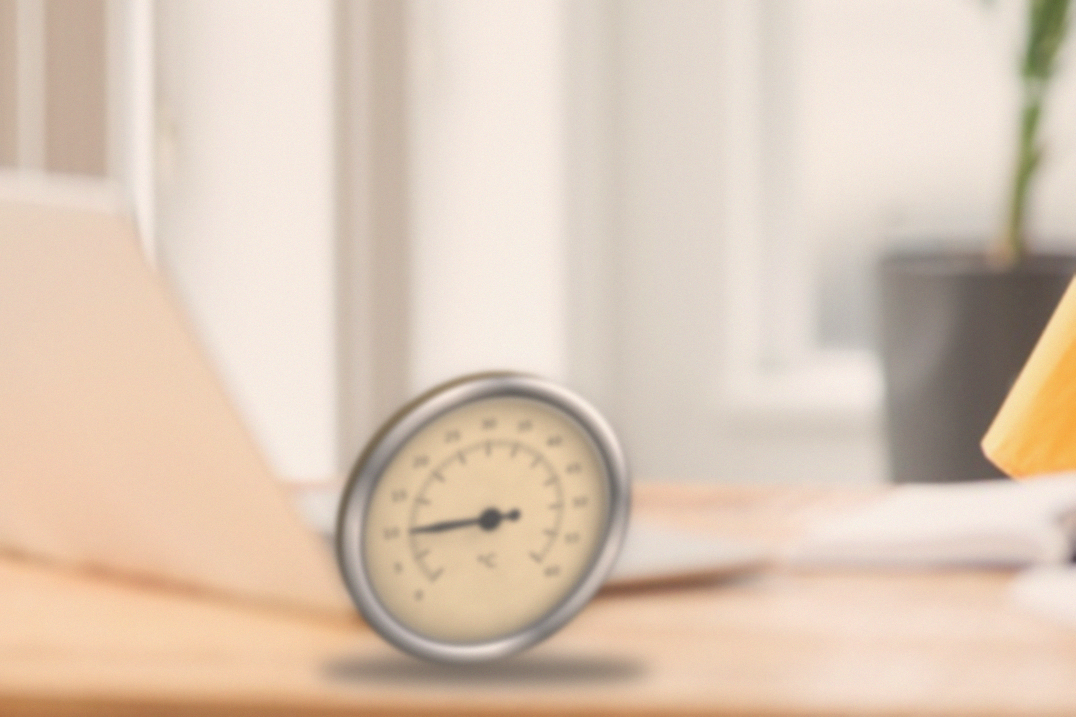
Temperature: 10 °C
